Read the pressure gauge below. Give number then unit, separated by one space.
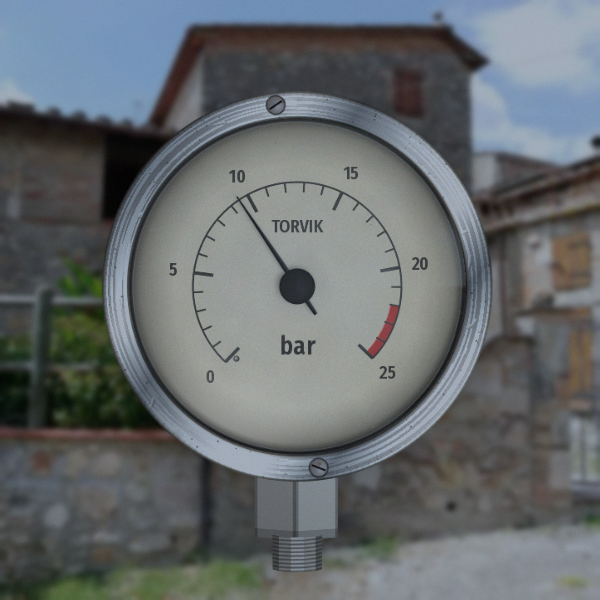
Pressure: 9.5 bar
